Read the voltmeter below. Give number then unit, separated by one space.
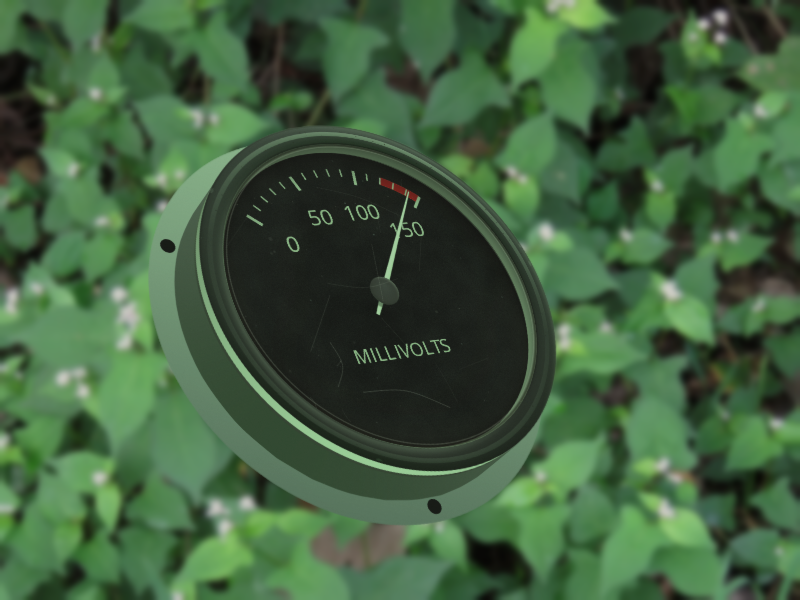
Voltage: 140 mV
